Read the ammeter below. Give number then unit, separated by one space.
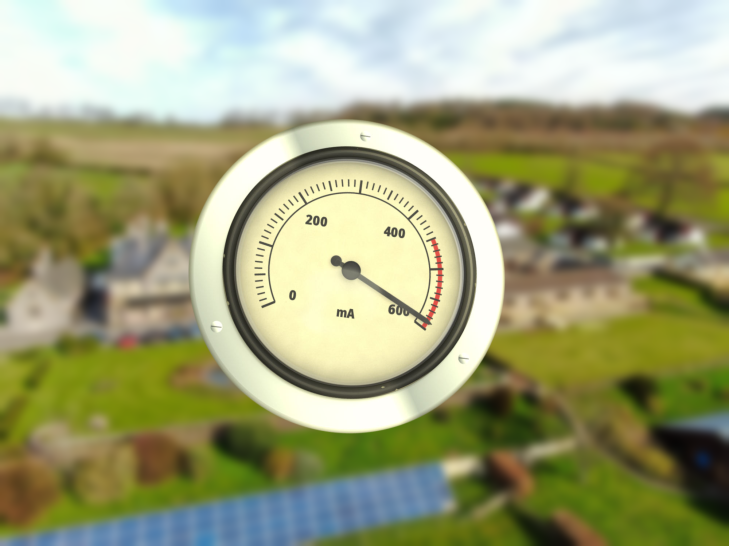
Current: 590 mA
